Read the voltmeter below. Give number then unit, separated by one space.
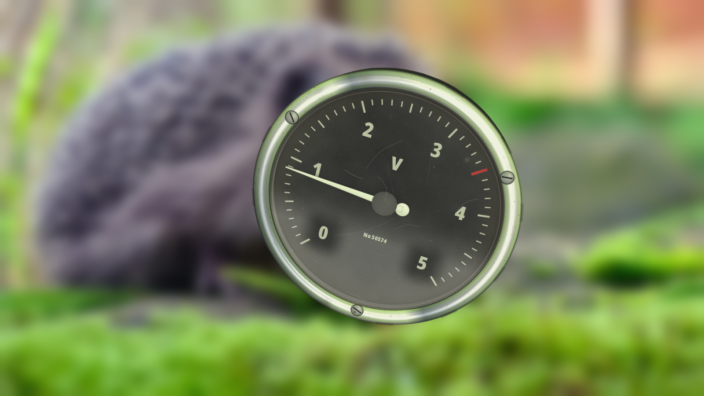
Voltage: 0.9 V
